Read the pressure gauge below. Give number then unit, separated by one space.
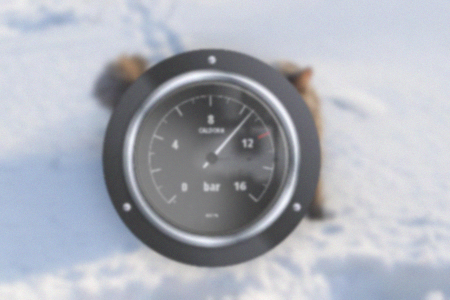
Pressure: 10.5 bar
